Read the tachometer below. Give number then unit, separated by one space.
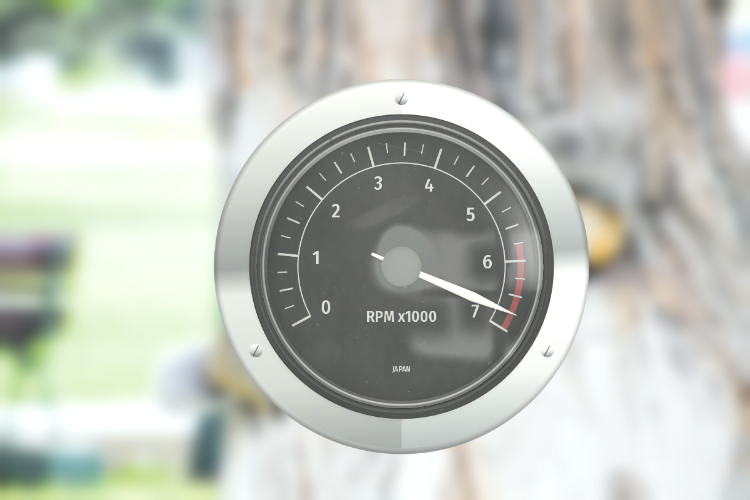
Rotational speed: 6750 rpm
